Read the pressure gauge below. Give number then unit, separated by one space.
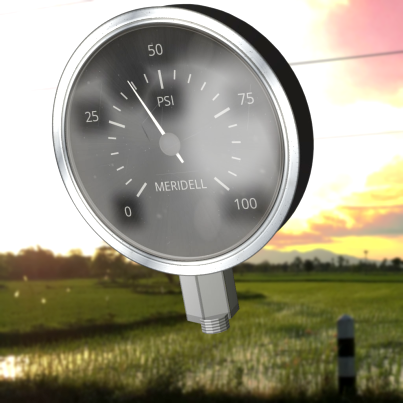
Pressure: 40 psi
